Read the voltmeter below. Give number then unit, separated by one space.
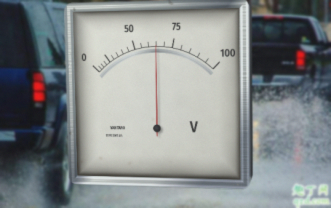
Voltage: 65 V
